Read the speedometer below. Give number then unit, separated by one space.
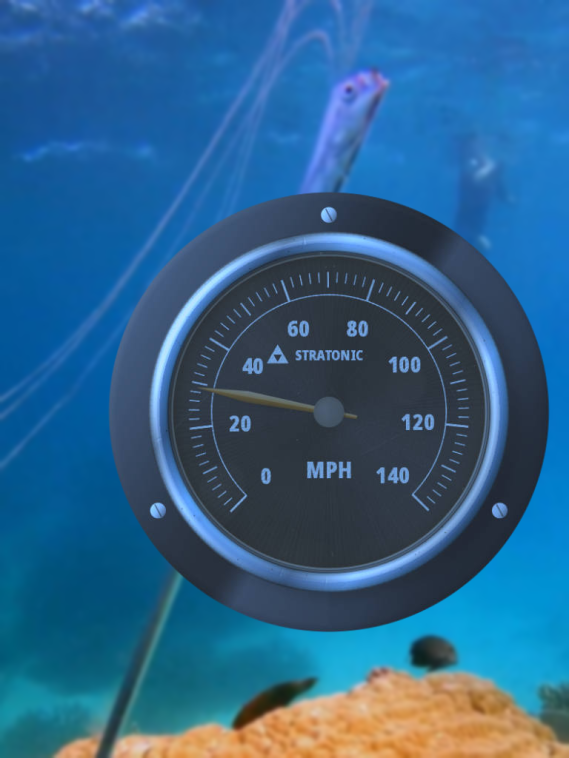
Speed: 29 mph
